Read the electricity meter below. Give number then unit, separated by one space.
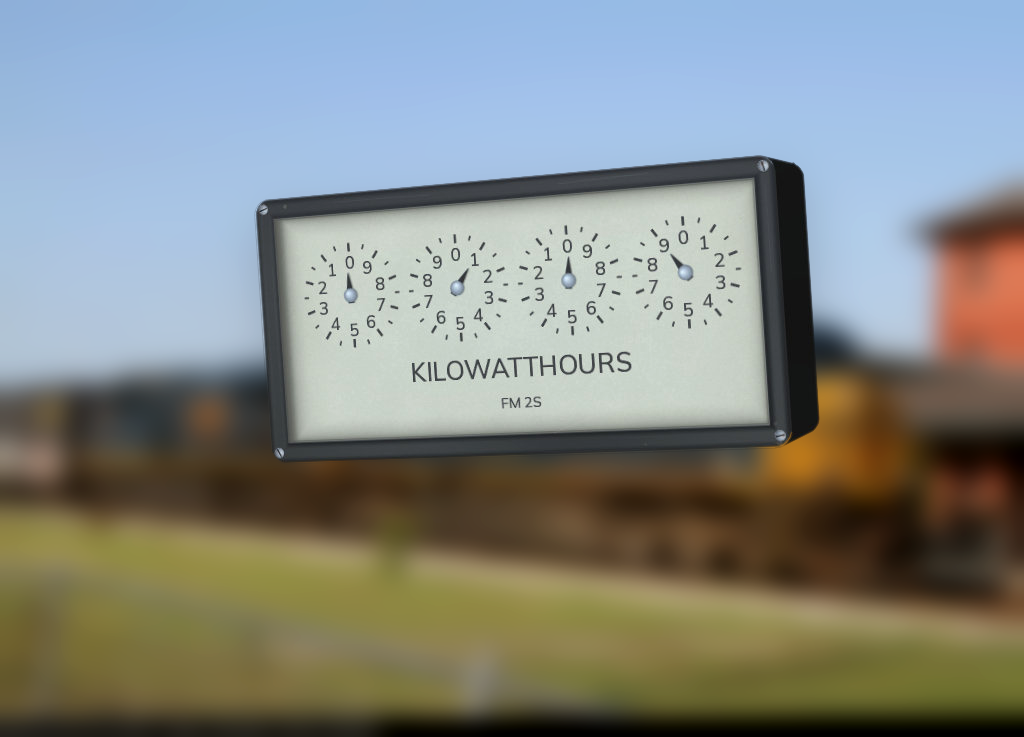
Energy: 99 kWh
